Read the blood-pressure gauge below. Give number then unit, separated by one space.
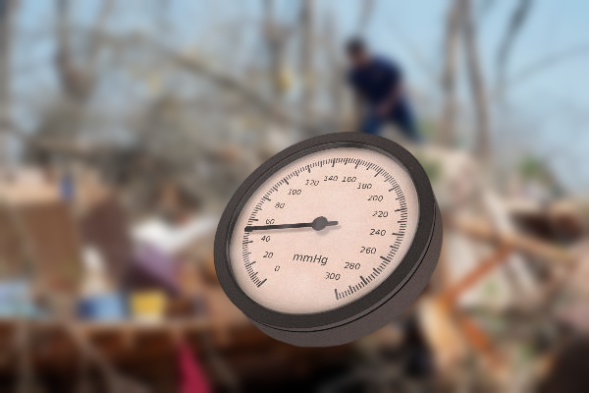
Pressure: 50 mmHg
